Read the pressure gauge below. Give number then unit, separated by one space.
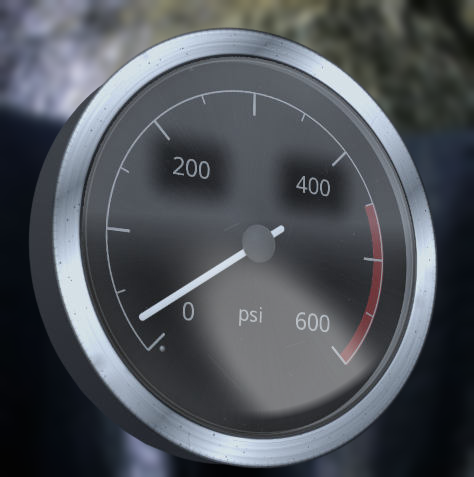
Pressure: 25 psi
